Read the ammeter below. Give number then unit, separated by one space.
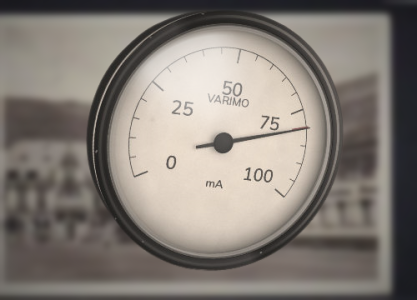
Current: 80 mA
